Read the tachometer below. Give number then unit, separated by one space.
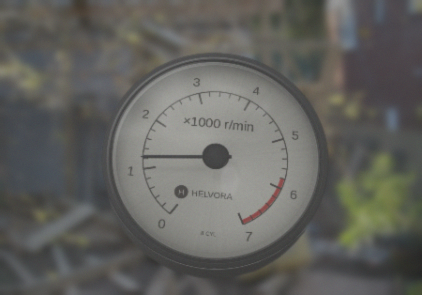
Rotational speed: 1200 rpm
